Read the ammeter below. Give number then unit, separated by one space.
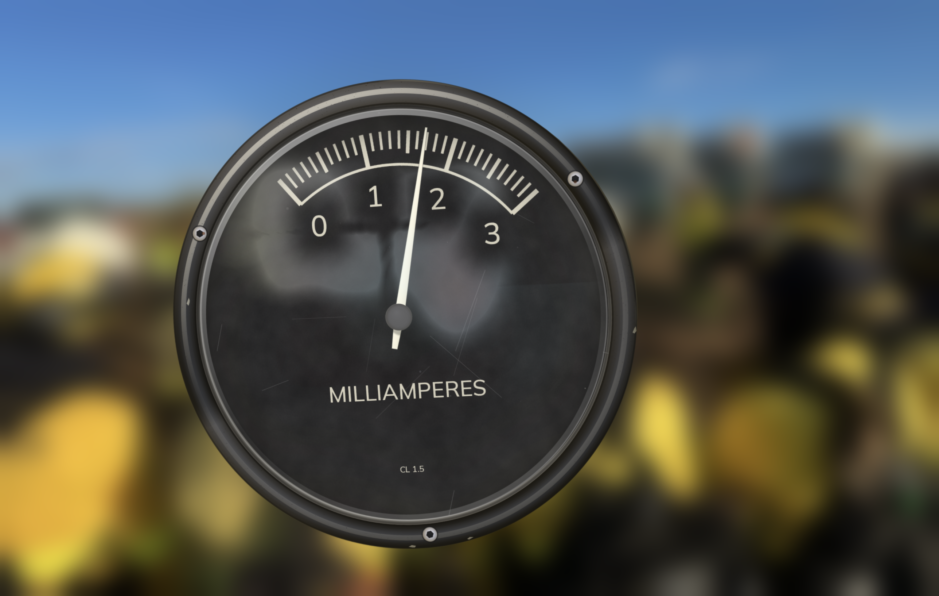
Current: 1.7 mA
